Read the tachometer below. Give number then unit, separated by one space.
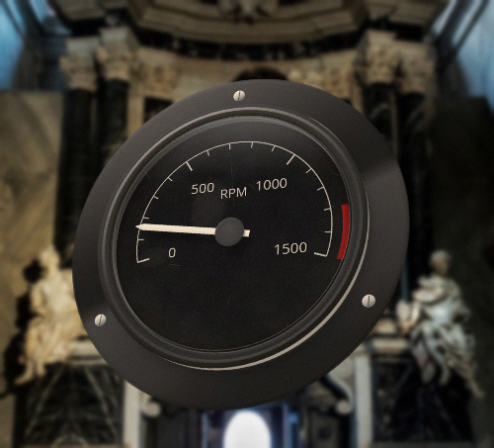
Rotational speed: 150 rpm
